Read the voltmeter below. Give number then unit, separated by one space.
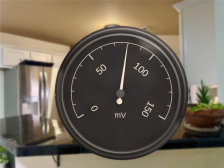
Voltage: 80 mV
